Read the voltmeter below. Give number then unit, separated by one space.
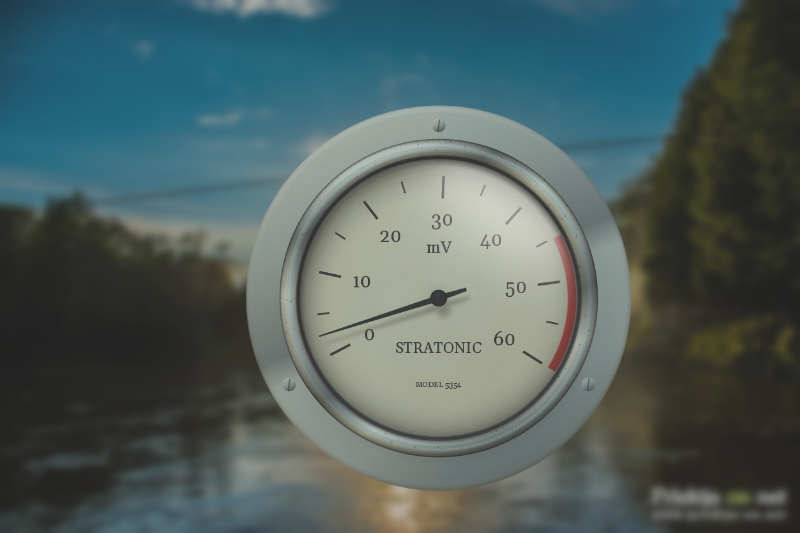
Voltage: 2.5 mV
